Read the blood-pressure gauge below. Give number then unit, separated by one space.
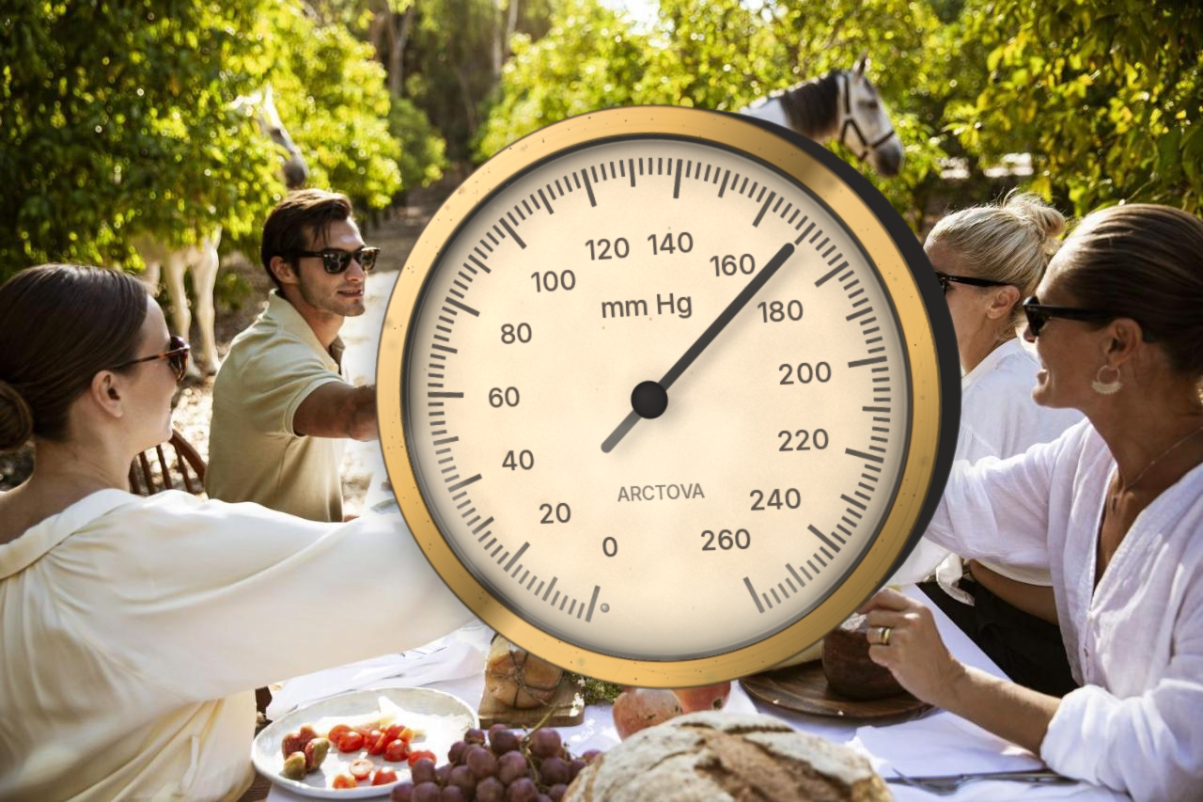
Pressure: 170 mmHg
